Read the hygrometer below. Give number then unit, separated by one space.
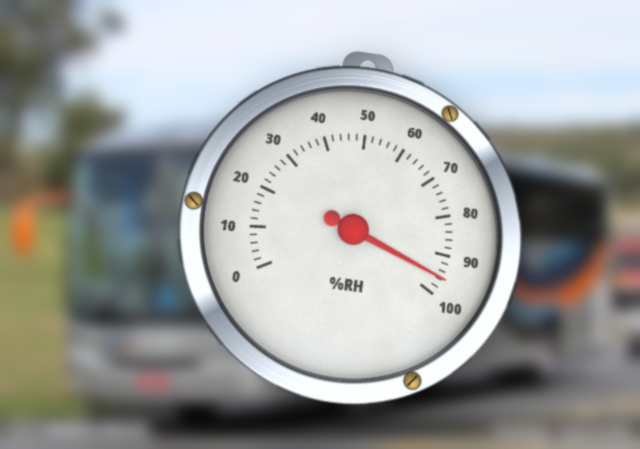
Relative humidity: 96 %
